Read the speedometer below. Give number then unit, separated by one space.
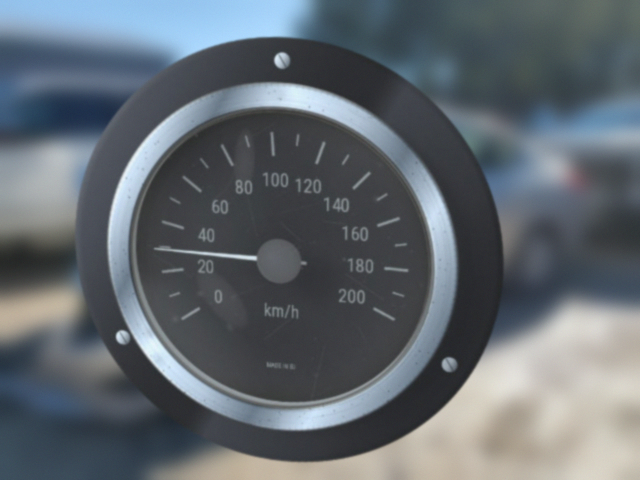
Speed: 30 km/h
